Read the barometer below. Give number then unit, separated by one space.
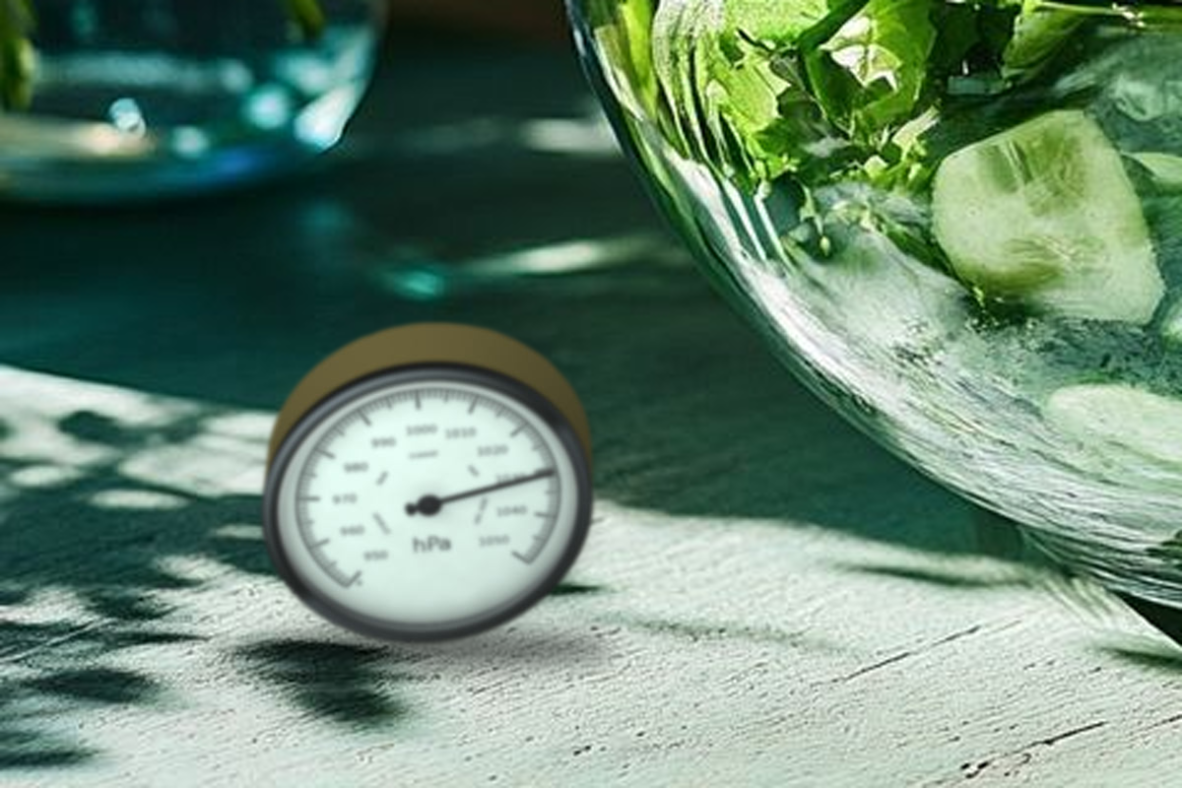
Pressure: 1030 hPa
